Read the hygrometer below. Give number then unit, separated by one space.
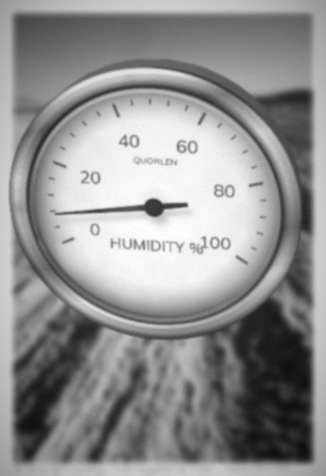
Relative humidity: 8 %
